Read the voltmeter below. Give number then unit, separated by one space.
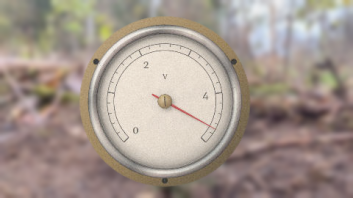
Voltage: 4.7 V
